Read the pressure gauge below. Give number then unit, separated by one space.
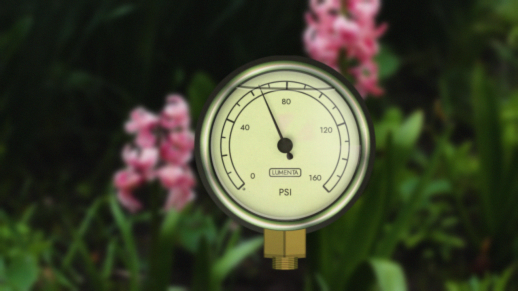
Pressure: 65 psi
